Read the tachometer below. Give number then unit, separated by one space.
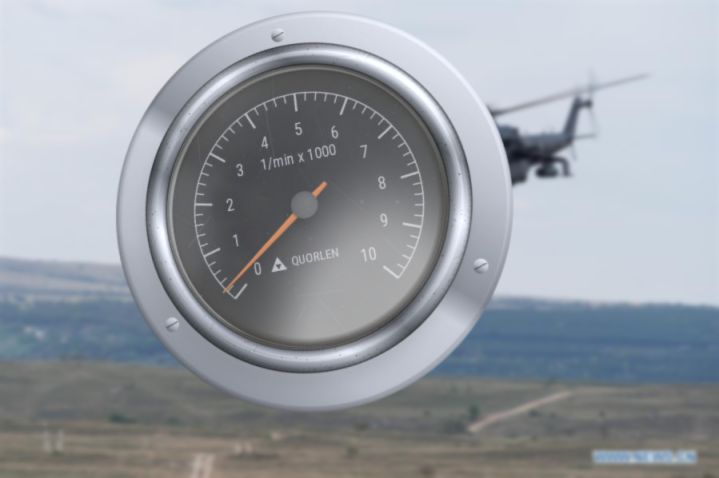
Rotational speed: 200 rpm
